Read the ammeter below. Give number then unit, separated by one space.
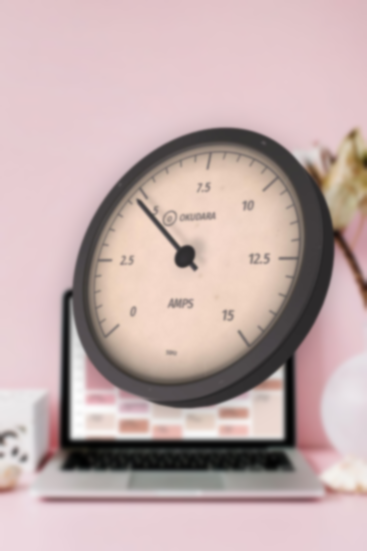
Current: 4.75 A
